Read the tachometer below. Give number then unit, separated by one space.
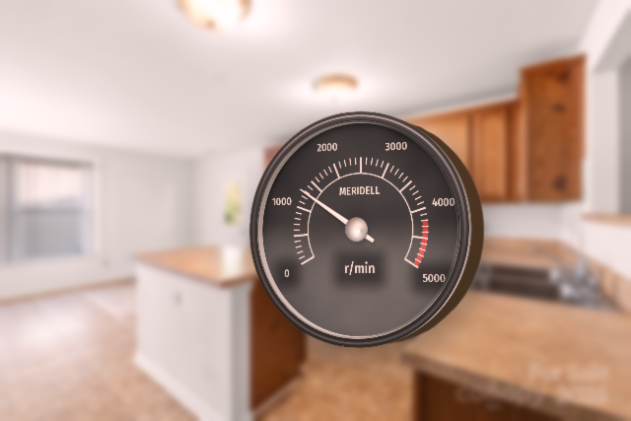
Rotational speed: 1300 rpm
